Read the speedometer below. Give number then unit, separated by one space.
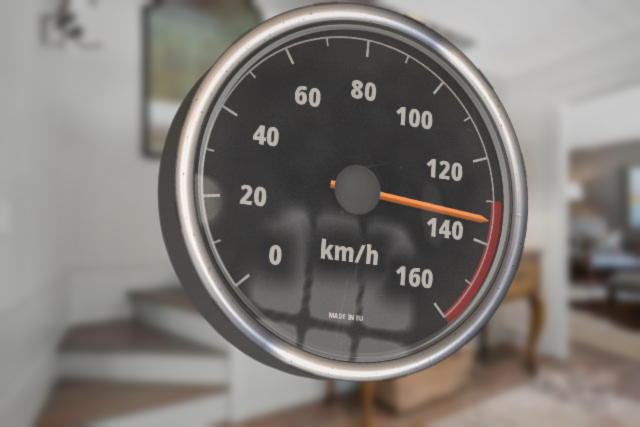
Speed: 135 km/h
